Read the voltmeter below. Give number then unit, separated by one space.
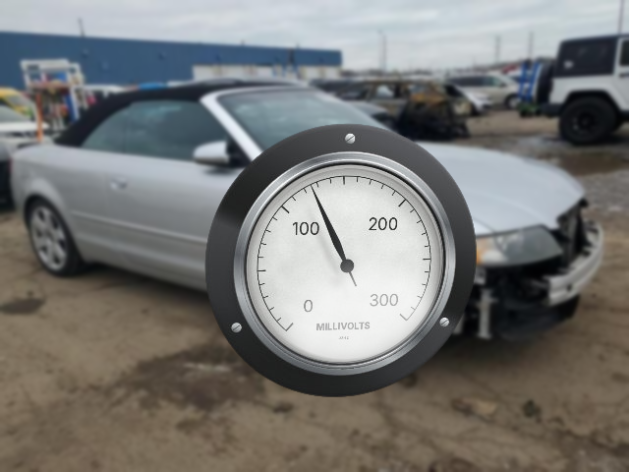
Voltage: 125 mV
